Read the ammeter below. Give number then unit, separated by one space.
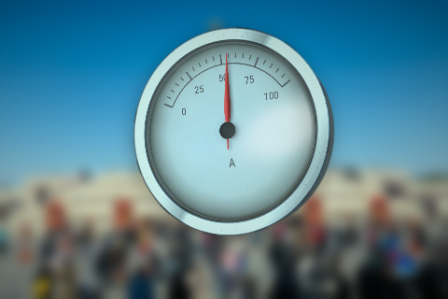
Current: 55 A
